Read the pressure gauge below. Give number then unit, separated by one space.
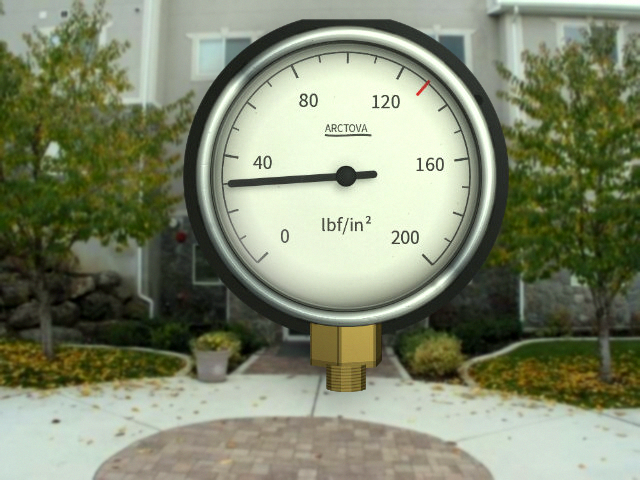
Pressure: 30 psi
